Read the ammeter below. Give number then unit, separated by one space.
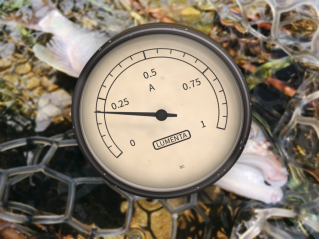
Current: 0.2 A
